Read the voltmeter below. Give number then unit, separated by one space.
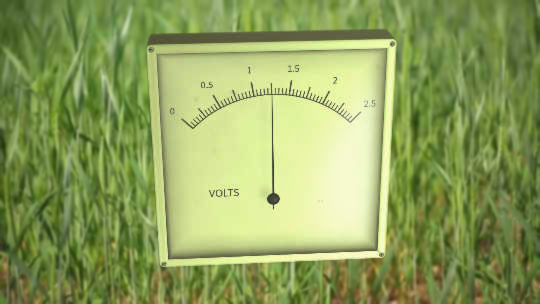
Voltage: 1.25 V
